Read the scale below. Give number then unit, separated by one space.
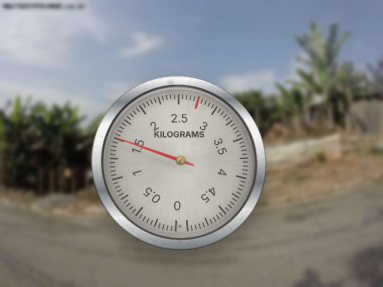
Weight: 1.5 kg
